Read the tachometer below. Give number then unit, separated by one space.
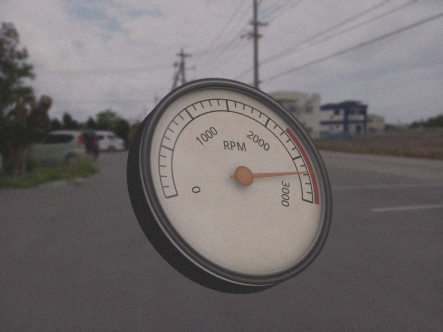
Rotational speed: 2700 rpm
